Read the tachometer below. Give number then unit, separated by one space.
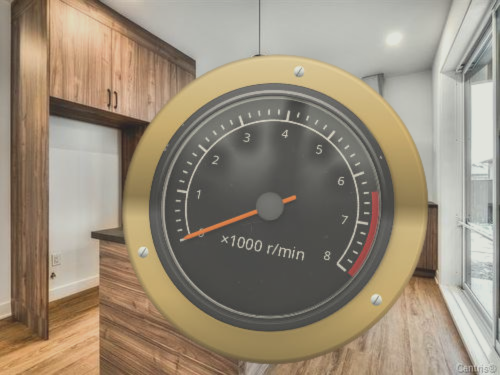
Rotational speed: 0 rpm
